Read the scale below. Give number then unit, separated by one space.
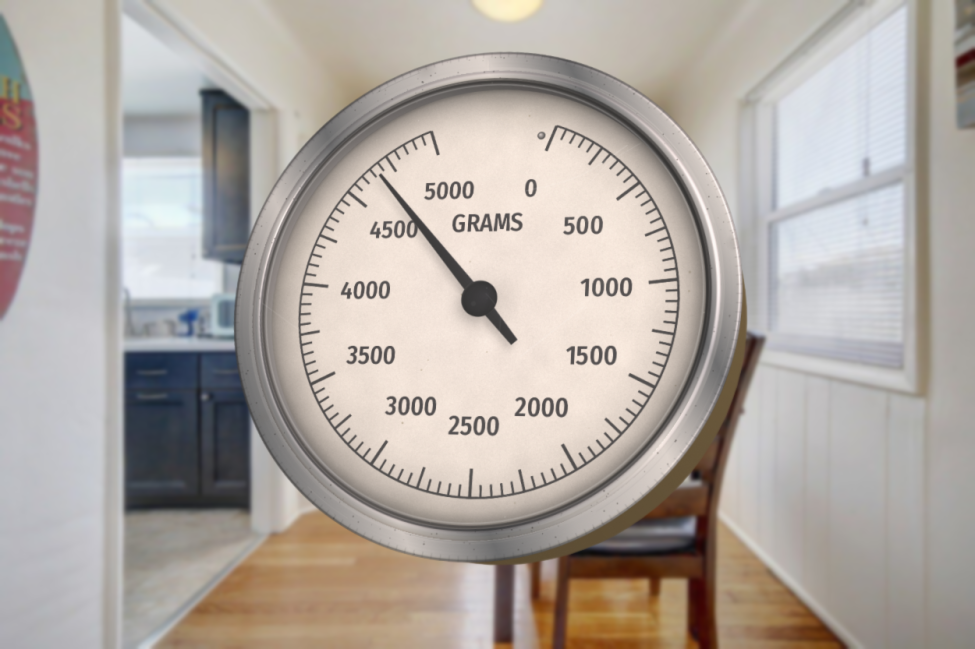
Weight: 4675 g
